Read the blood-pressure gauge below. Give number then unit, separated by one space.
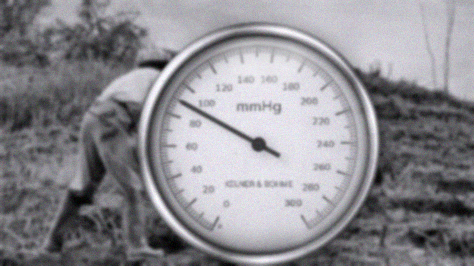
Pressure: 90 mmHg
